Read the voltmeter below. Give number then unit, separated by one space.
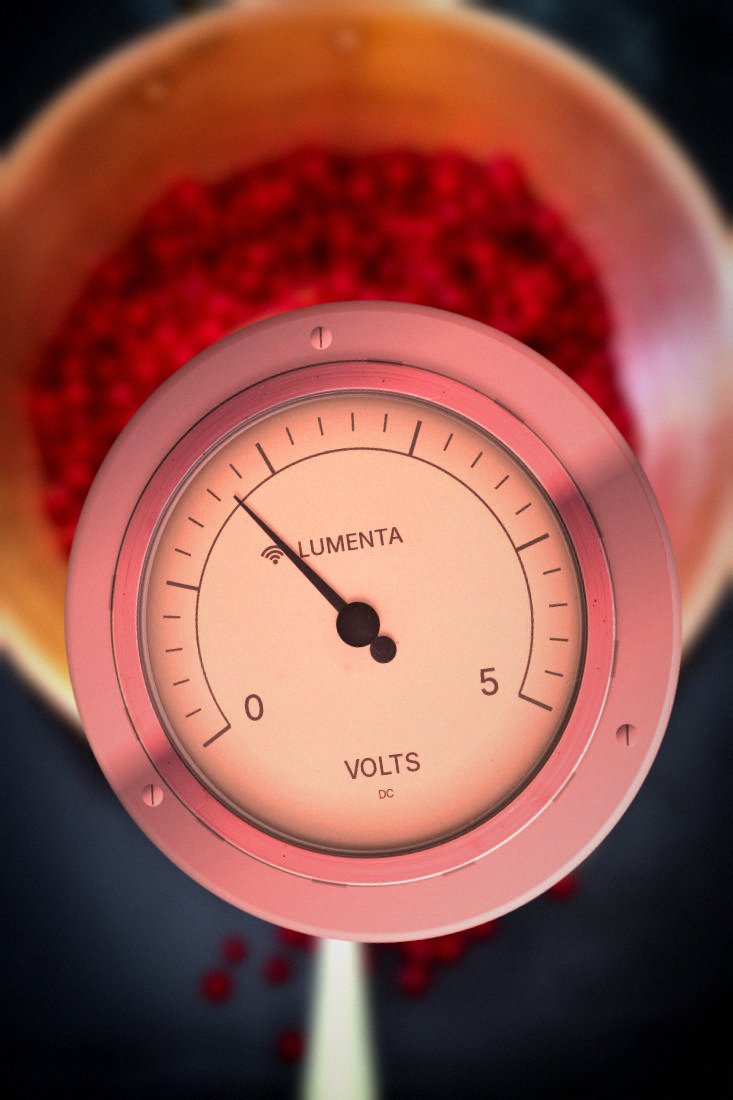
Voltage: 1.7 V
